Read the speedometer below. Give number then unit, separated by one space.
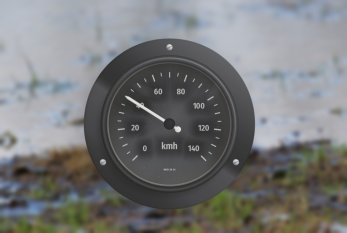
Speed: 40 km/h
